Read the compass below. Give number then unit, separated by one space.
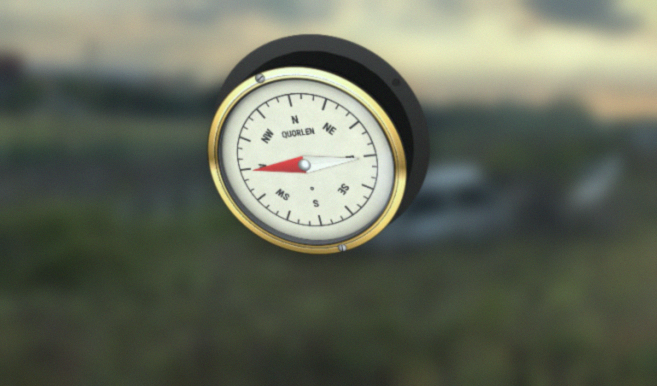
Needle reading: 270 °
